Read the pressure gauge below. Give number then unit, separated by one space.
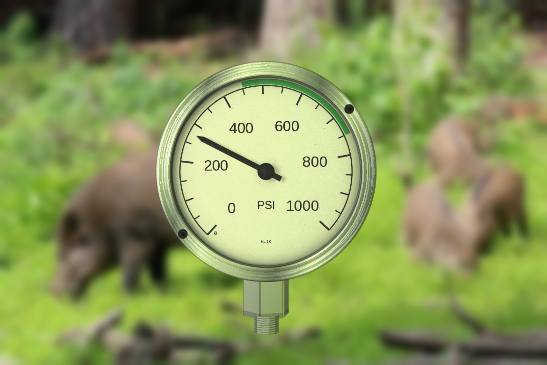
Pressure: 275 psi
